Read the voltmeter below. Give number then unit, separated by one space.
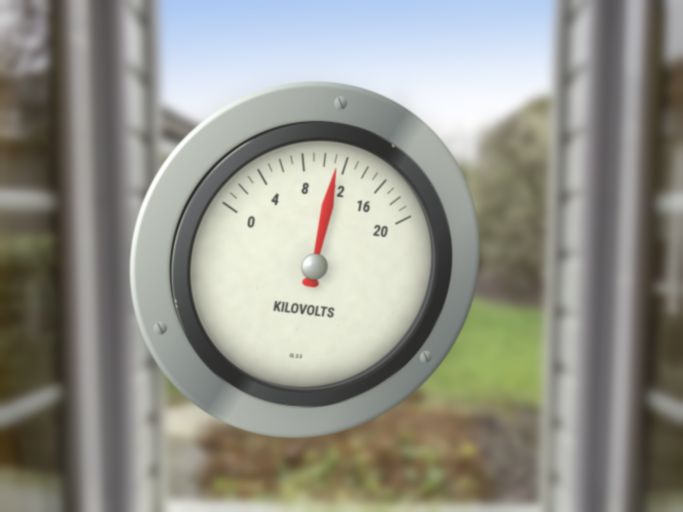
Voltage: 11 kV
